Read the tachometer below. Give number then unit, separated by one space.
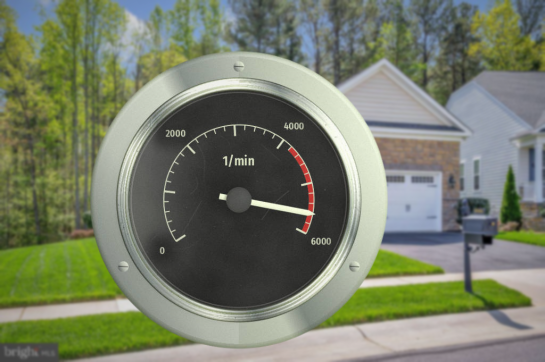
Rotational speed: 5600 rpm
